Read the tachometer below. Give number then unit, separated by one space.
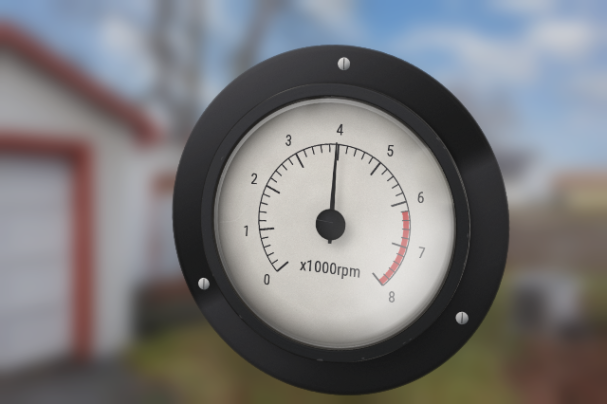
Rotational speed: 4000 rpm
